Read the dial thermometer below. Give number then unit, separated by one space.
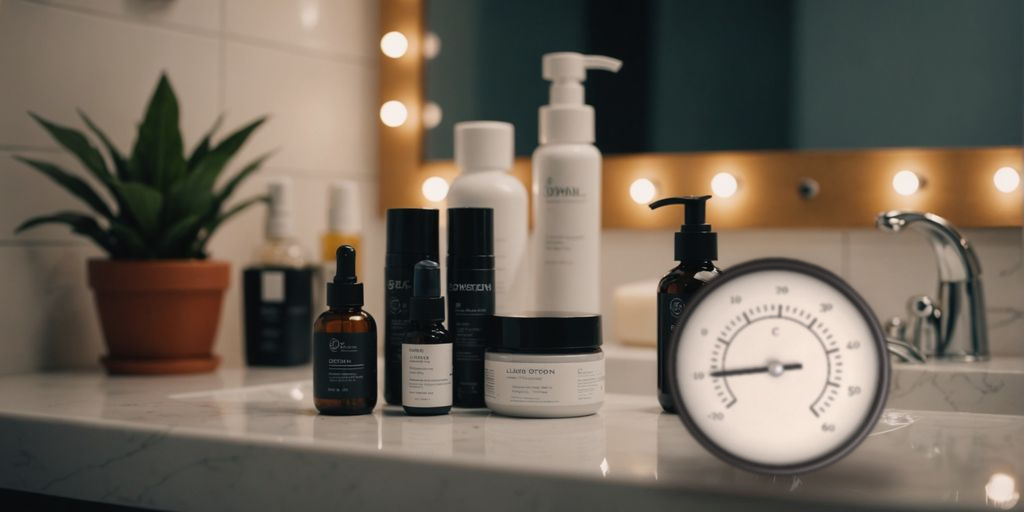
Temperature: -10 °C
